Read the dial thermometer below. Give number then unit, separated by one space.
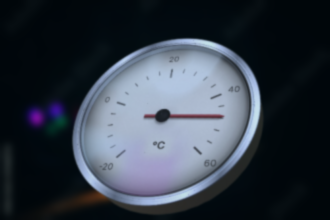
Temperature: 48 °C
